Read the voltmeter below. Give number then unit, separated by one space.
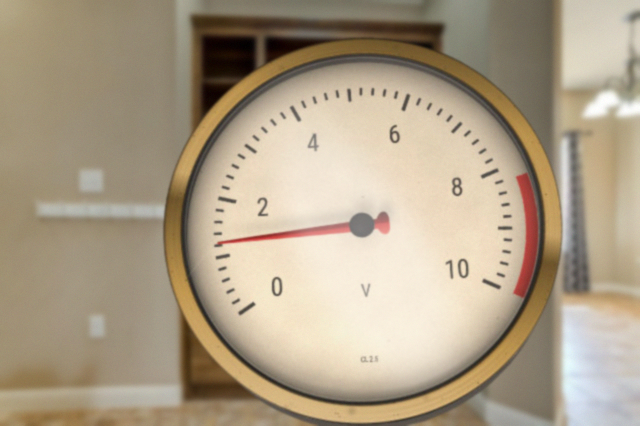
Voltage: 1.2 V
